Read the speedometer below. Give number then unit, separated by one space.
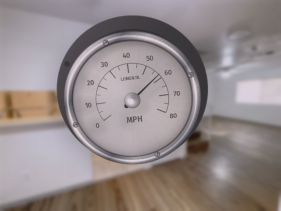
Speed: 57.5 mph
